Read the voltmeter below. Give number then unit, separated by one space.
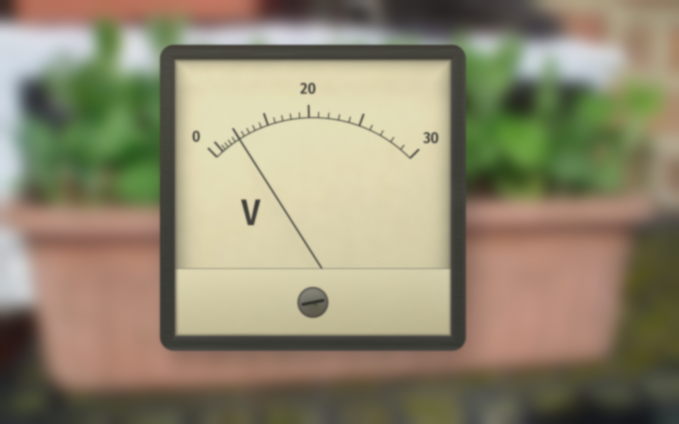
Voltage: 10 V
